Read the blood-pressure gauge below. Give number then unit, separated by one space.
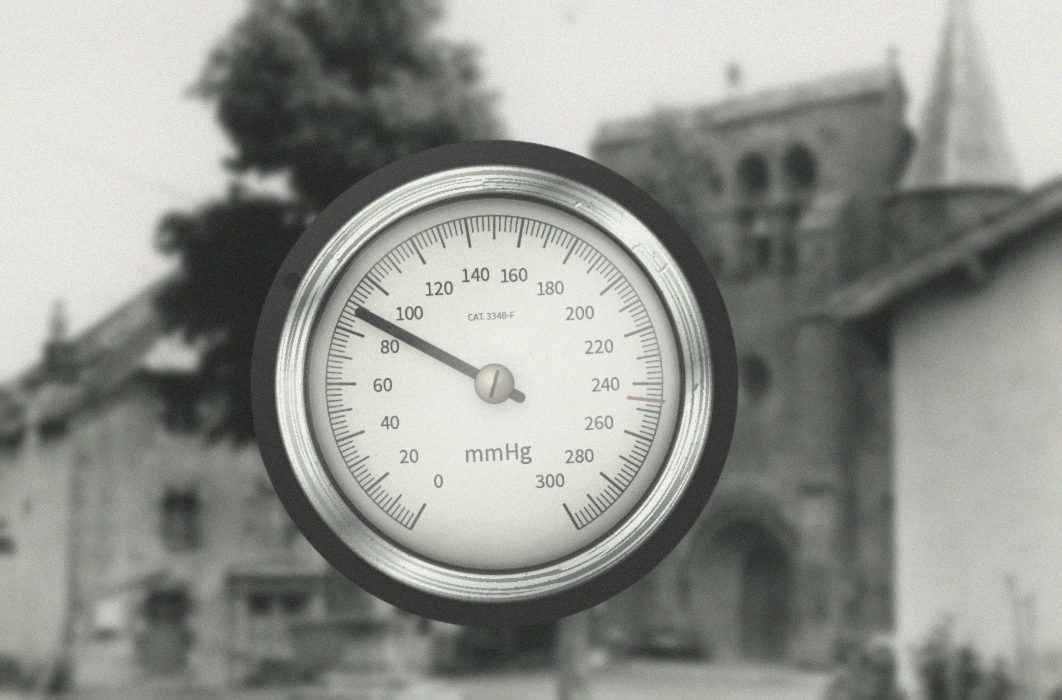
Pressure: 88 mmHg
